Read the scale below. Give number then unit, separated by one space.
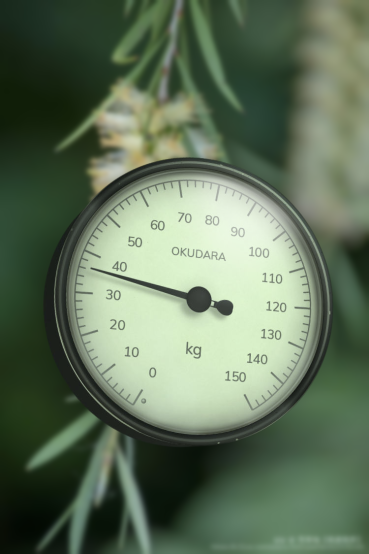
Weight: 36 kg
